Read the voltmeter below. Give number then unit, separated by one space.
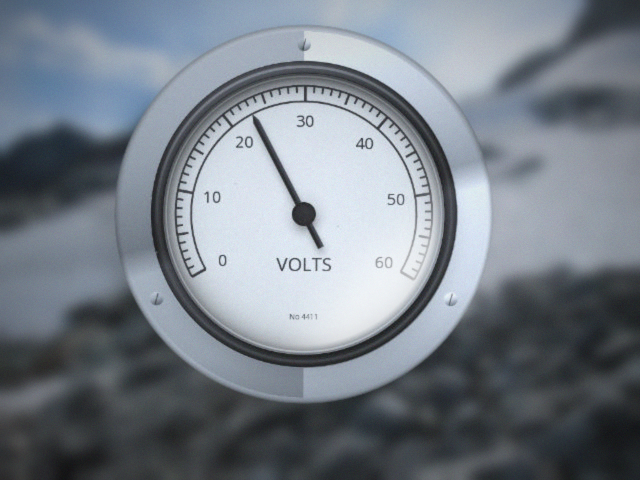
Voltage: 23 V
